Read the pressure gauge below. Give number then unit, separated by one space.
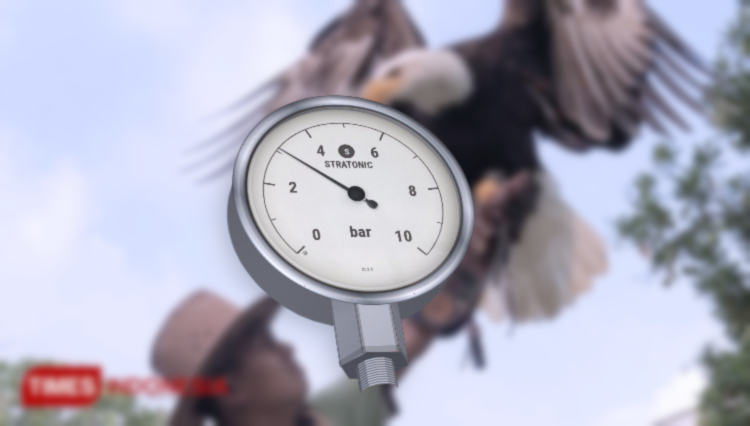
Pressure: 3 bar
